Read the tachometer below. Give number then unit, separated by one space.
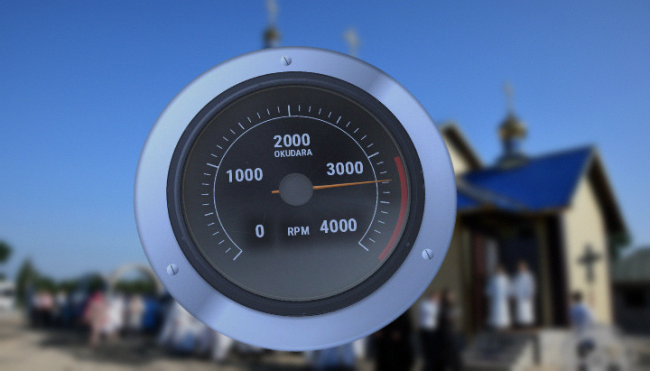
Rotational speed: 3300 rpm
